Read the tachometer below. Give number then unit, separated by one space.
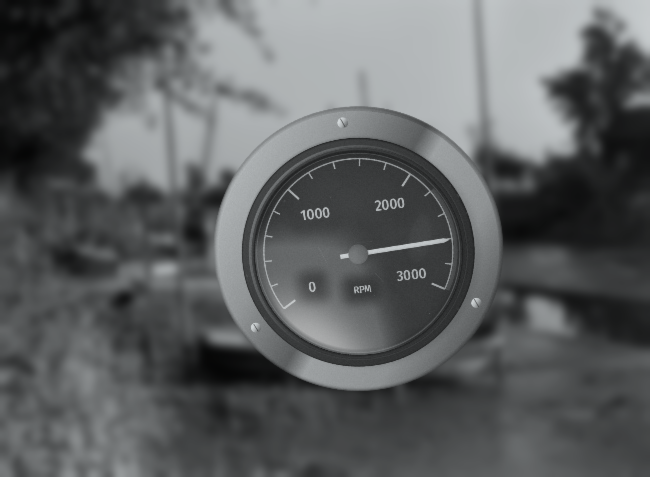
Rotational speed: 2600 rpm
